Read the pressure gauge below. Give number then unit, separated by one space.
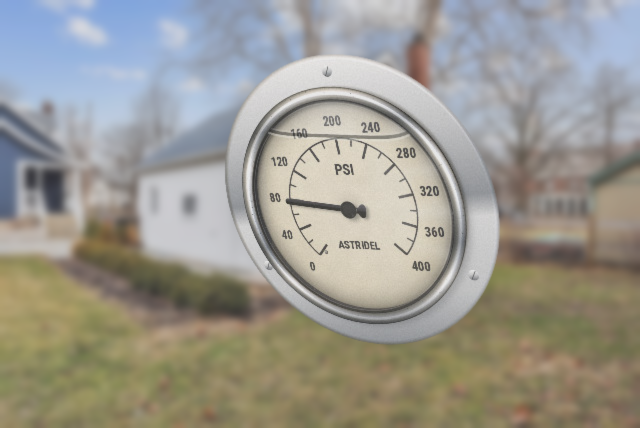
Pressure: 80 psi
